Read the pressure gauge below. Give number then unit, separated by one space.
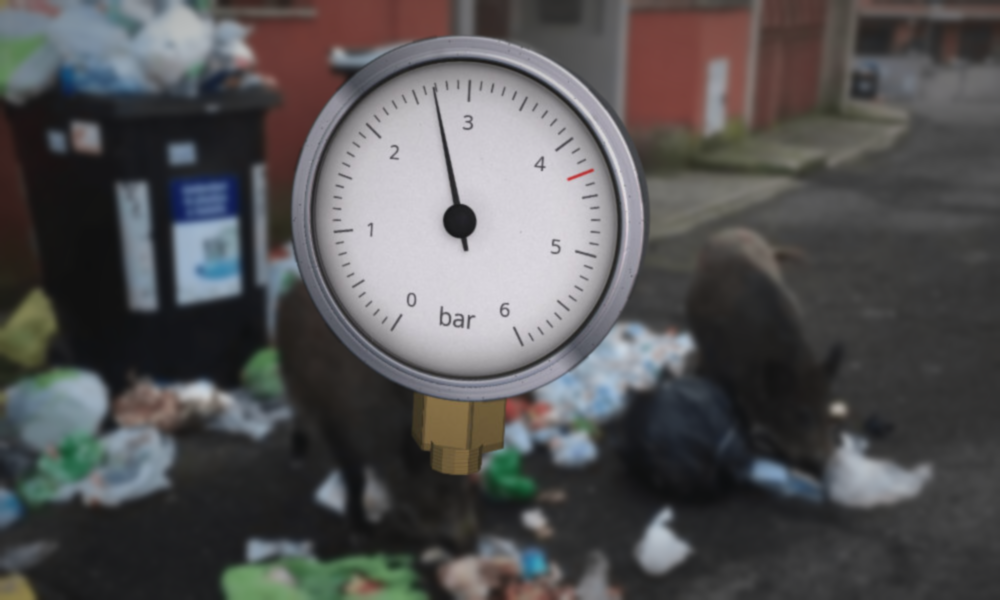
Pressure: 2.7 bar
